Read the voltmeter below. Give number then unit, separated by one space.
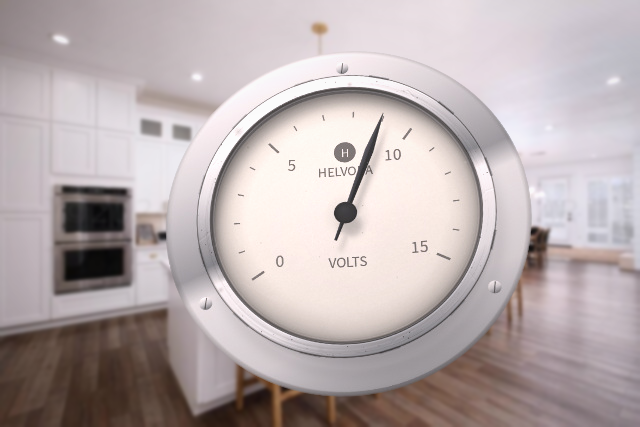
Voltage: 9 V
